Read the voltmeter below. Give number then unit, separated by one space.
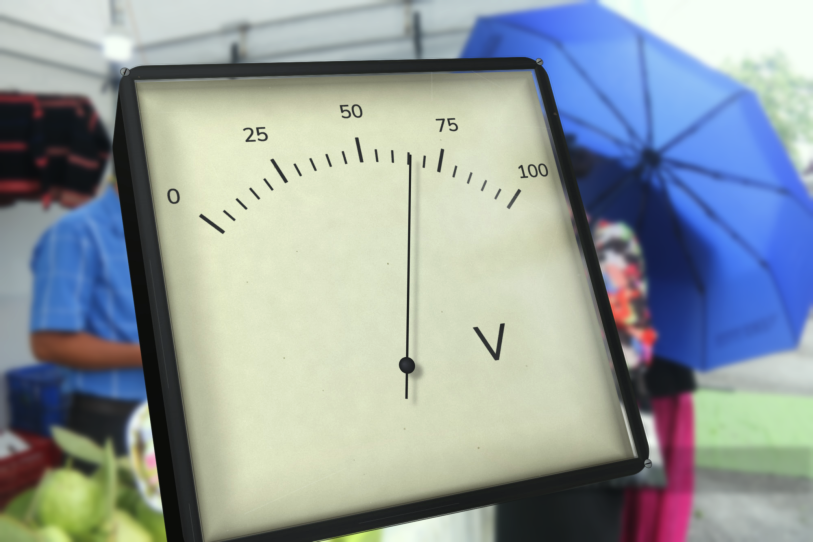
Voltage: 65 V
